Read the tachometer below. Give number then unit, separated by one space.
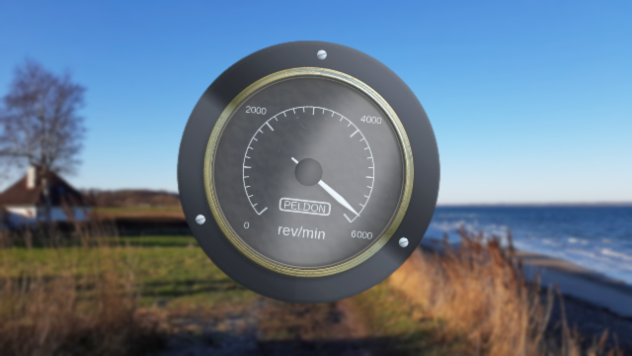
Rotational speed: 5800 rpm
